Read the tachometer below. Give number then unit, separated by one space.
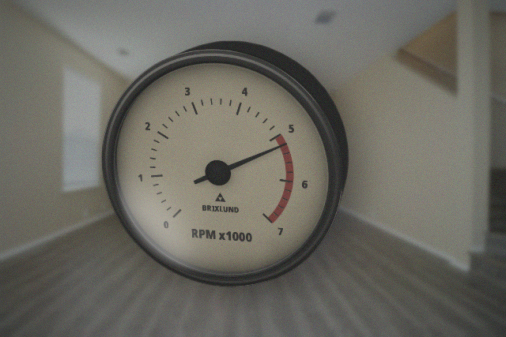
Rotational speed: 5200 rpm
